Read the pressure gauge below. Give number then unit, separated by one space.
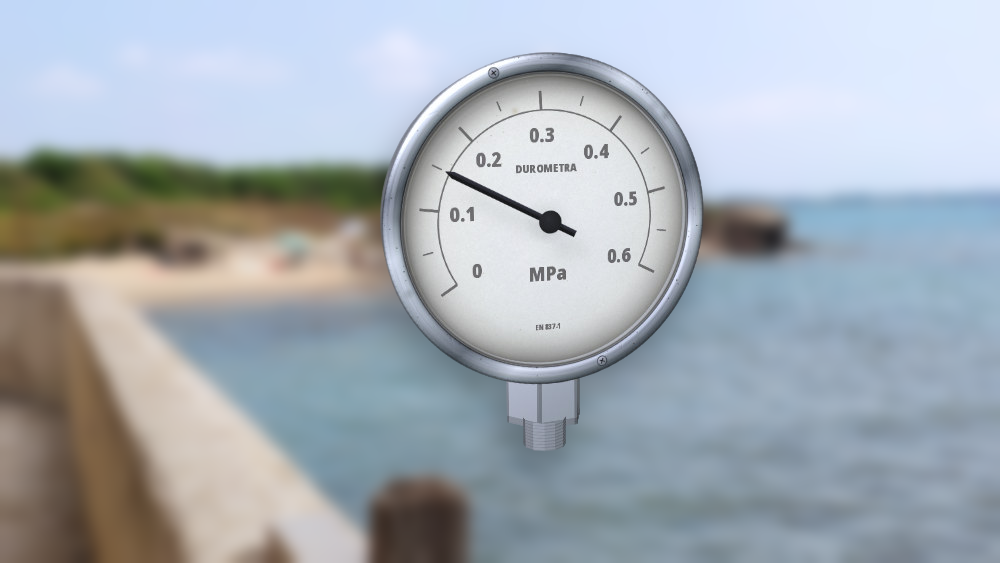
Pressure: 0.15 MPa
